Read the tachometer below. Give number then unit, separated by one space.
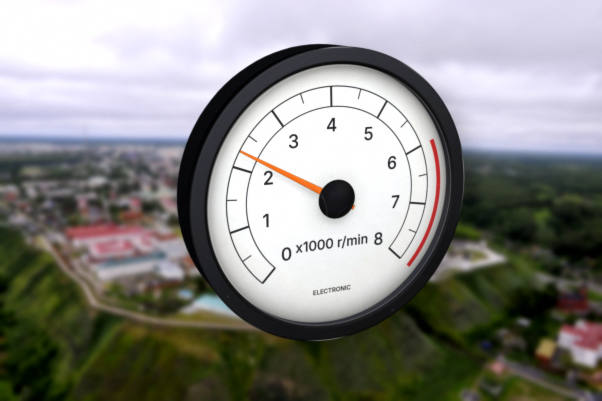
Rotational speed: 2250 rpm
